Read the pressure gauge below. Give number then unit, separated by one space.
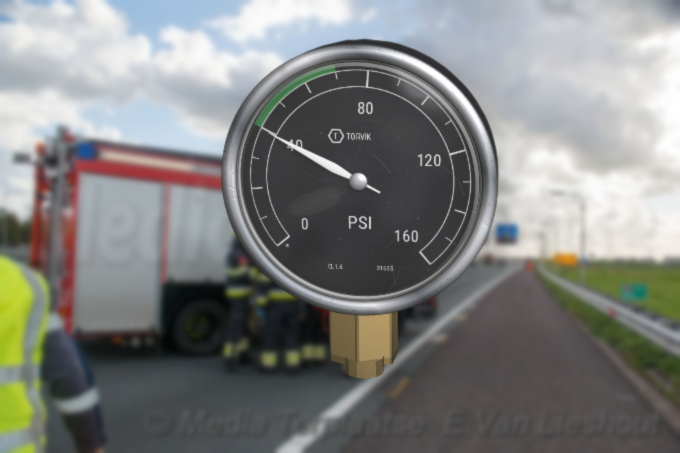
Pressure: 40 psi
